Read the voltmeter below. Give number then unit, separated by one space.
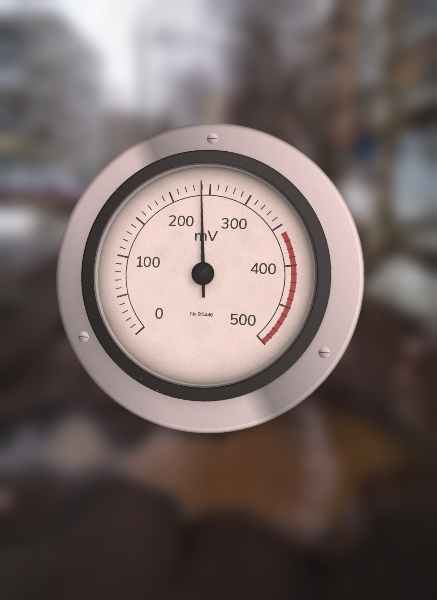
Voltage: 240 mV
